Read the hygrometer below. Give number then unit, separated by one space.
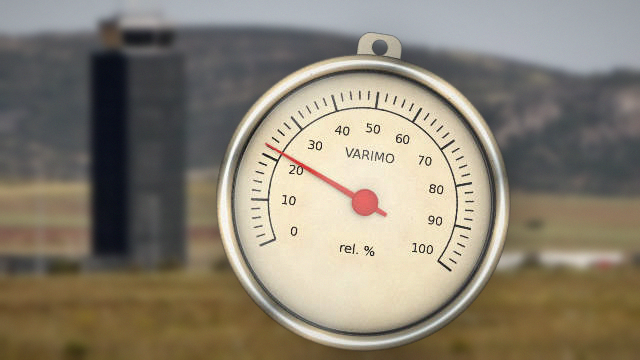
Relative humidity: 22 %
